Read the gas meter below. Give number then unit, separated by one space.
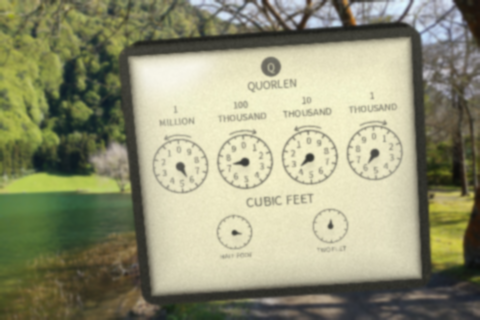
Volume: 573600 ft³
